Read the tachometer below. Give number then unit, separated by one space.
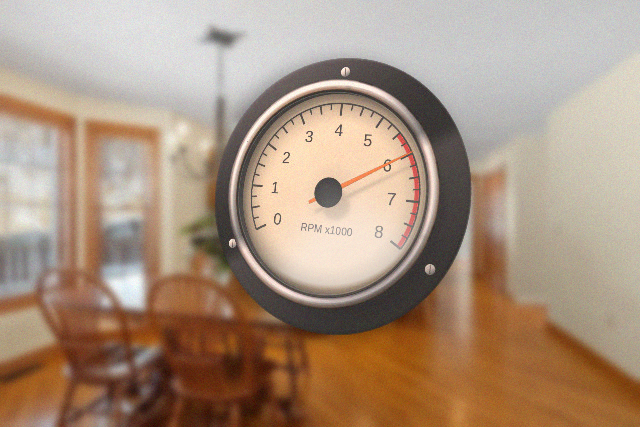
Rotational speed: 6000 rpm
